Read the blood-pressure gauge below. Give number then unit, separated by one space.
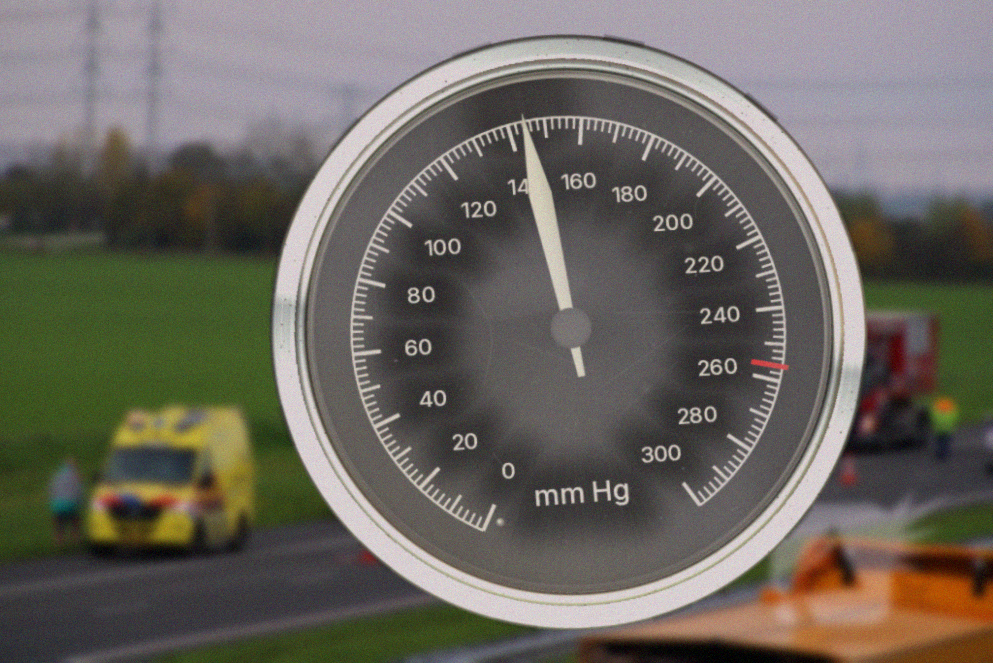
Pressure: 144 mmHg
